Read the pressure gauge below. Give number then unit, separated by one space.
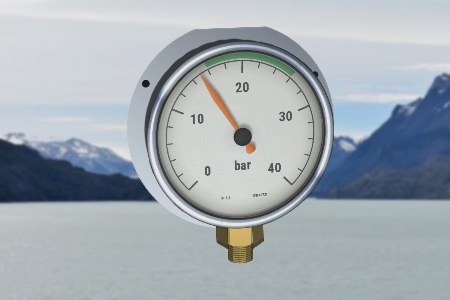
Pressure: 15 bar
